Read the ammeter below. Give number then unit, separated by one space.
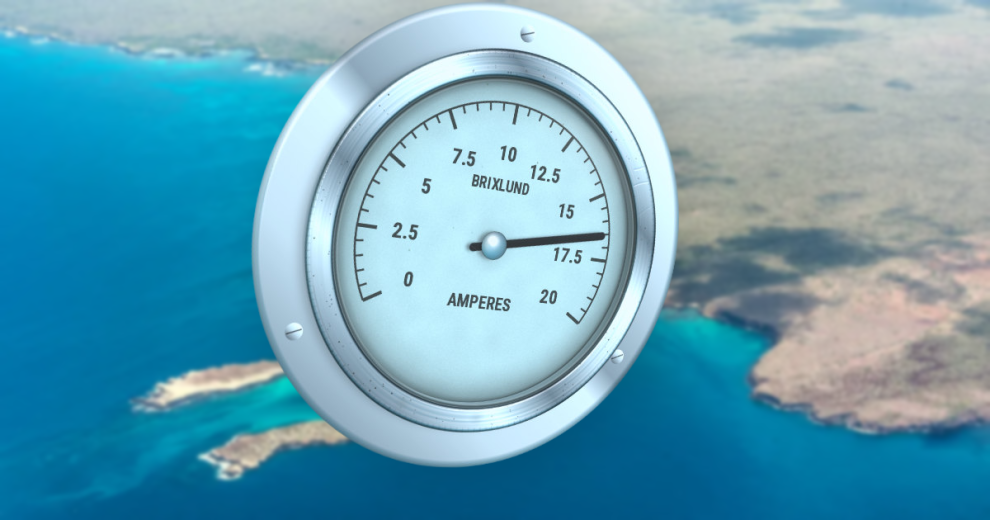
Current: 16.5 A
